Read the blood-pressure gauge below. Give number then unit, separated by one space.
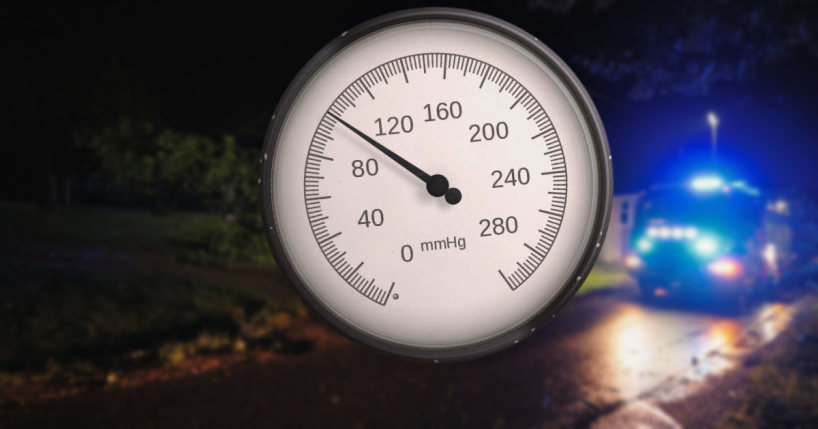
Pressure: 100 mmHg
